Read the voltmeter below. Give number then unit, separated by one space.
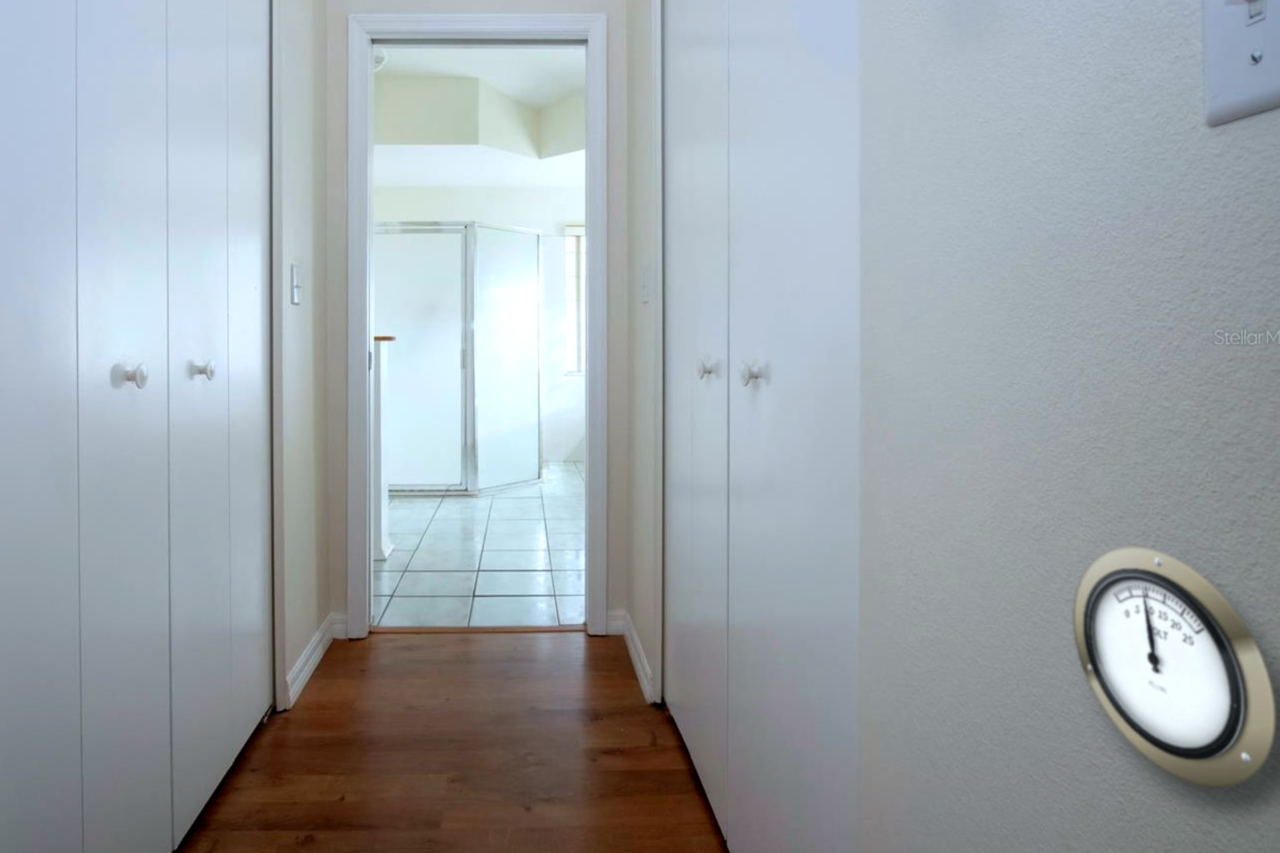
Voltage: 10 V
